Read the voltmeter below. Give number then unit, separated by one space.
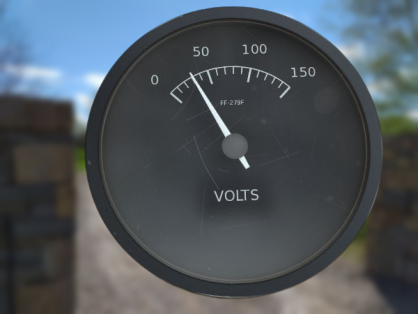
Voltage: 30 V
